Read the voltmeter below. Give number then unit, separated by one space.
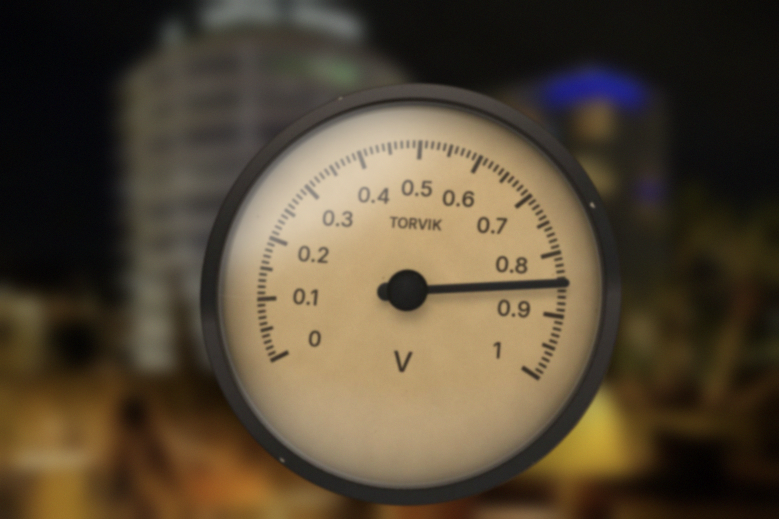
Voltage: 0.85 V
